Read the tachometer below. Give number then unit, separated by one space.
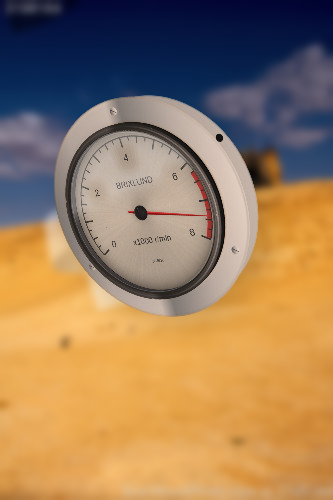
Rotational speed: 7375 rpm
